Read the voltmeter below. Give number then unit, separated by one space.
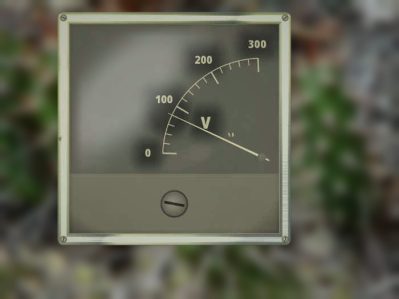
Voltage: 80 V
